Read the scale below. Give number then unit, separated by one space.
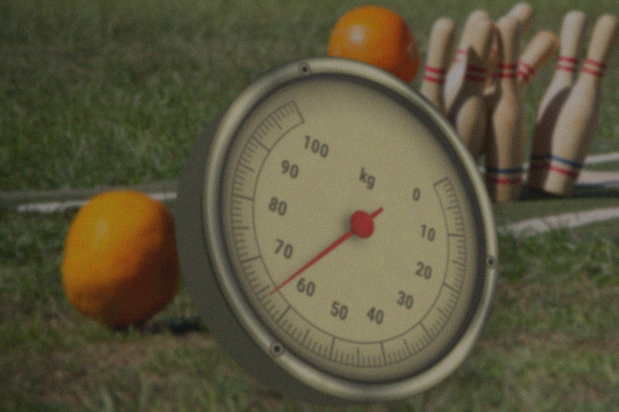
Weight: 64 kg
